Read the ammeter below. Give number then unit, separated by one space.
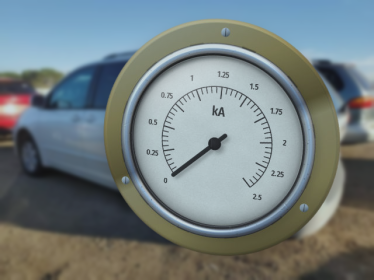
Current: 0 kA
